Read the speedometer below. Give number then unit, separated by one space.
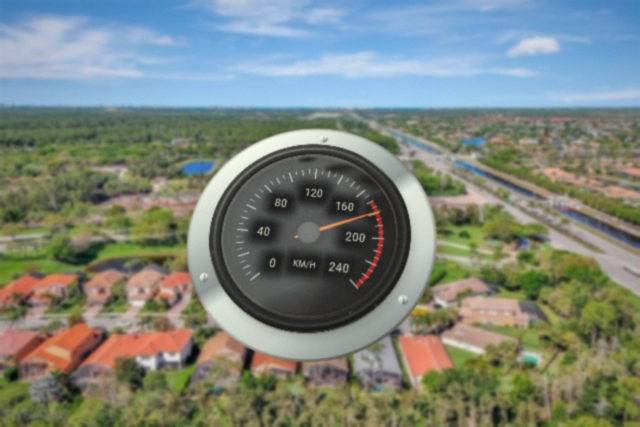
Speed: 180 km/h
